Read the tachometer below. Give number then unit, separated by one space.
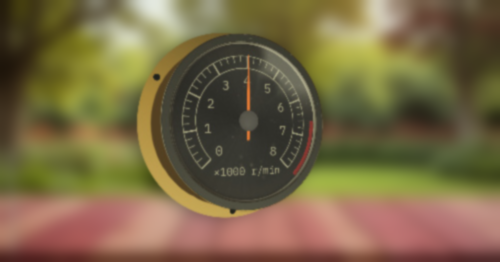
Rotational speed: 4000 rpm
